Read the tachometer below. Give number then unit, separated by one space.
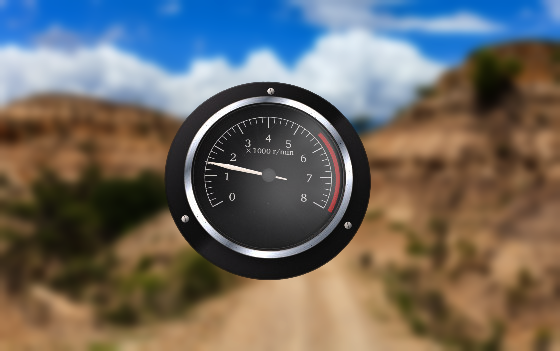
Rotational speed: 1400 rpm
